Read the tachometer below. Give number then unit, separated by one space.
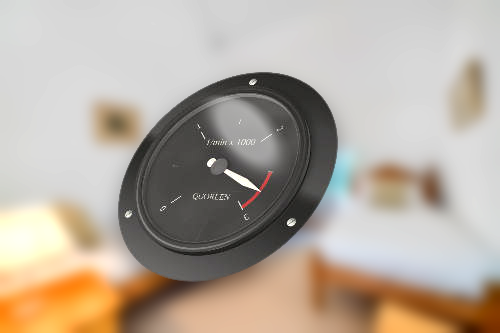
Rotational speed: 2750 rpm
